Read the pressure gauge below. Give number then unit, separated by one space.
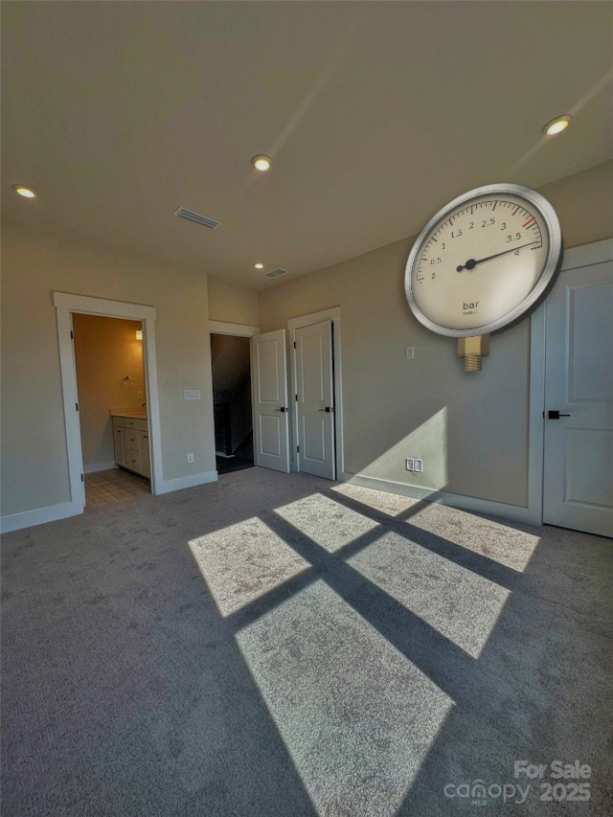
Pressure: 3.9 bar
